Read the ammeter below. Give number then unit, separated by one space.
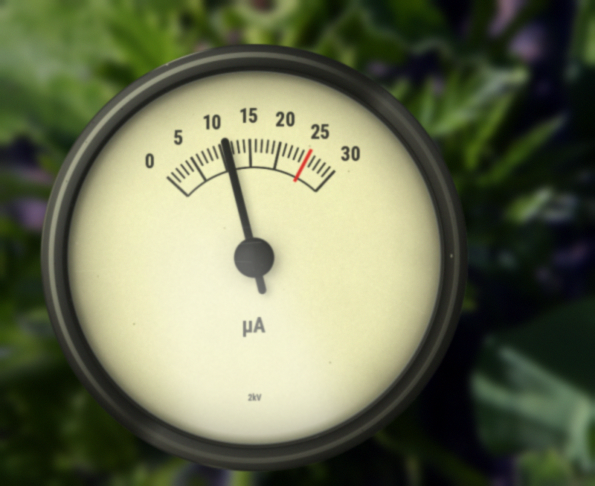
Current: 11 µA
